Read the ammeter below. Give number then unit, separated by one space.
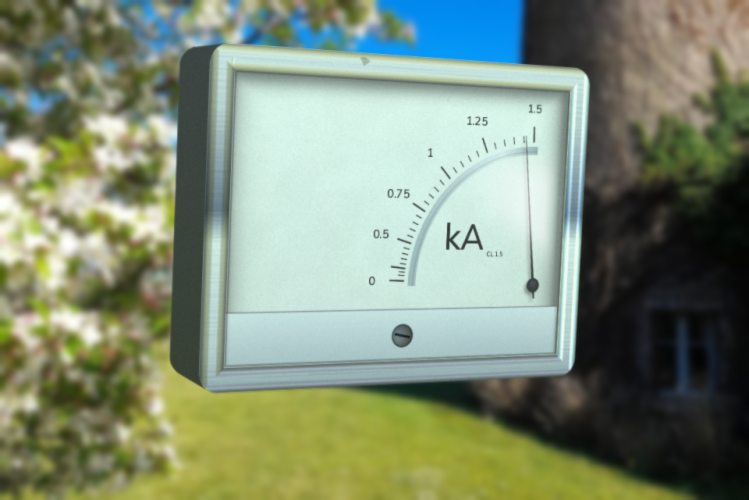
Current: 1.45 kA
